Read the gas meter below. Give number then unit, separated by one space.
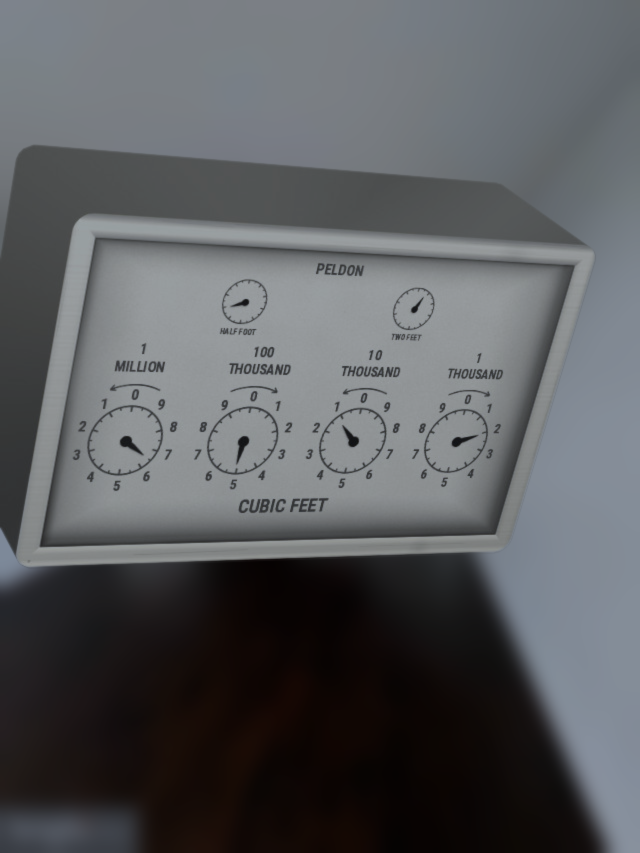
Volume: 651200 ft³
